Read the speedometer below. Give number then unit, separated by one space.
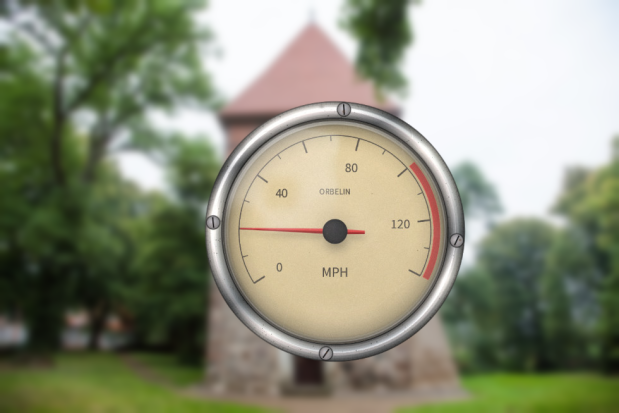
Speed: 20 mph
